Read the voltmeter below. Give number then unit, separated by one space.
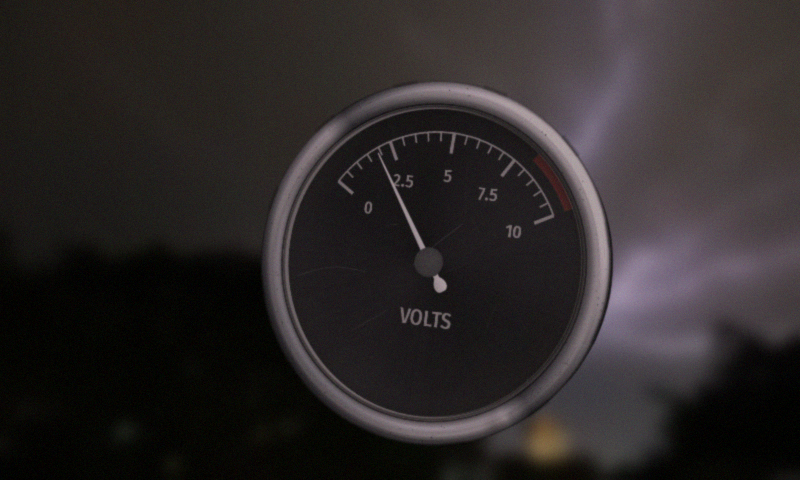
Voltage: 2 V
